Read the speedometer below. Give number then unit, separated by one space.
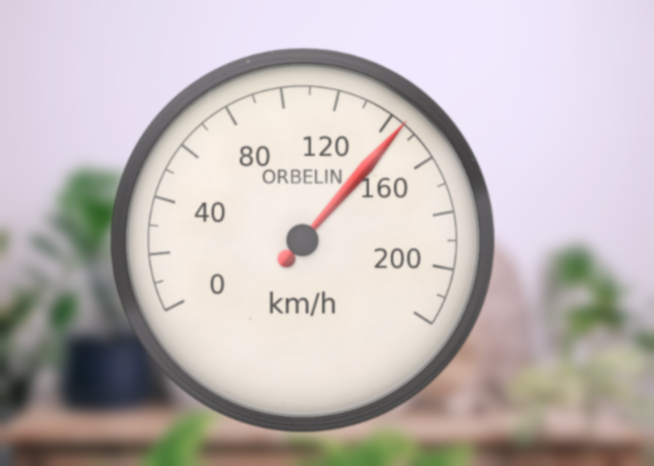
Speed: 145 km/h
